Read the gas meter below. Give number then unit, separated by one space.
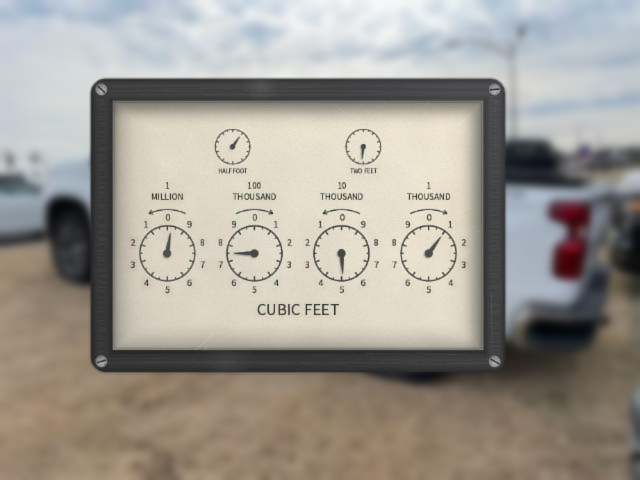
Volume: 975100 ft³
